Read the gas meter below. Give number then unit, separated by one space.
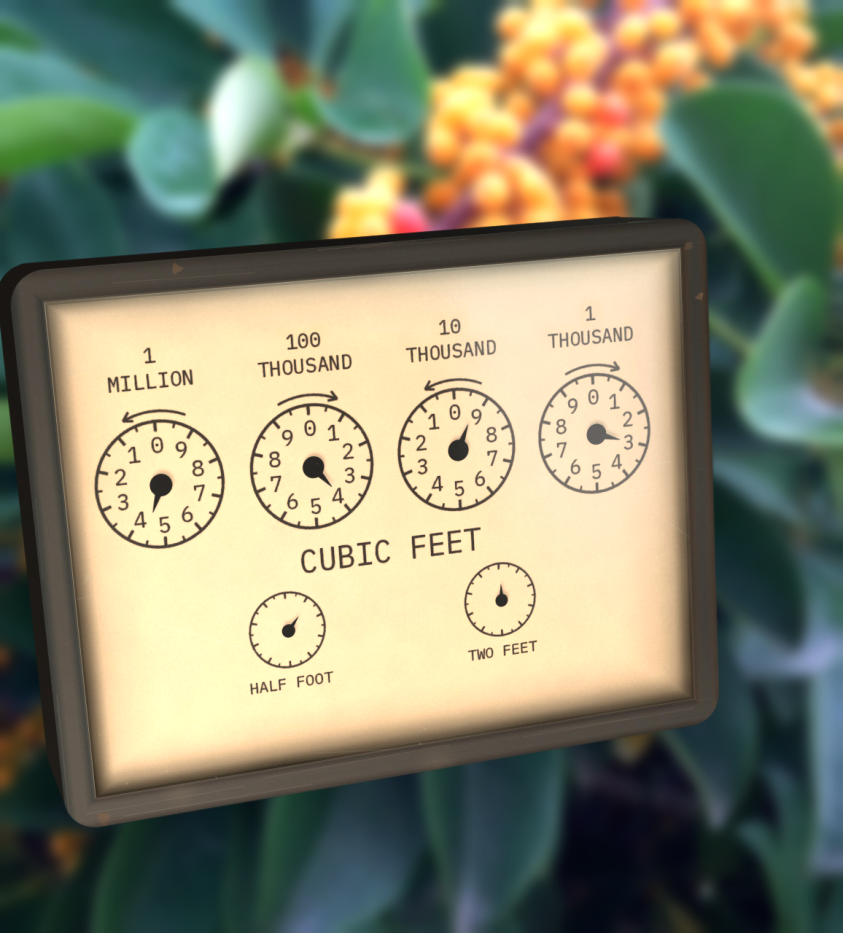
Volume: 439300 ft³
